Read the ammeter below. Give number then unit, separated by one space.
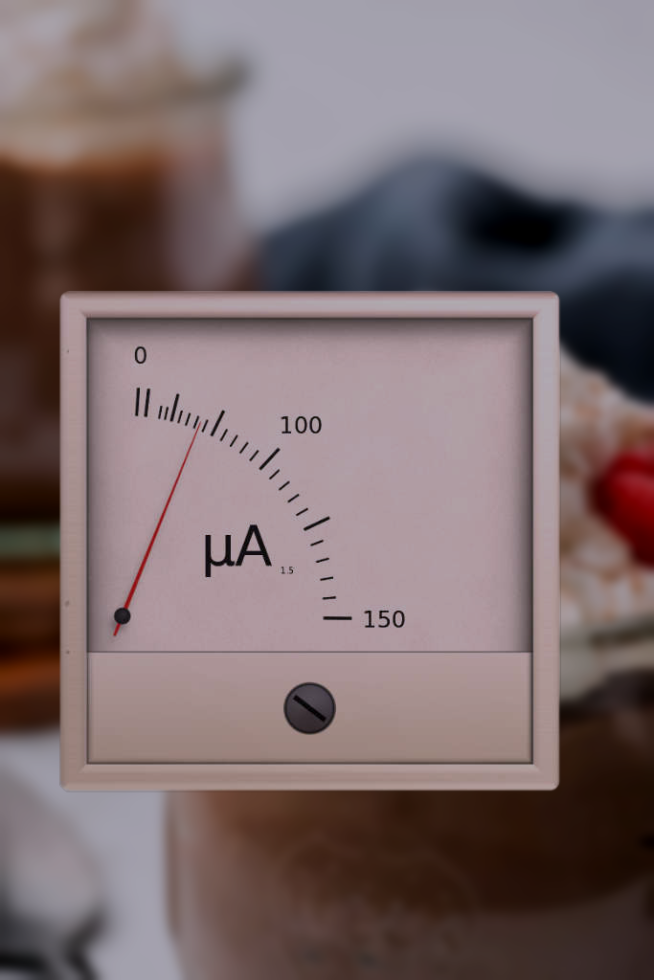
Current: 67.5 µA
